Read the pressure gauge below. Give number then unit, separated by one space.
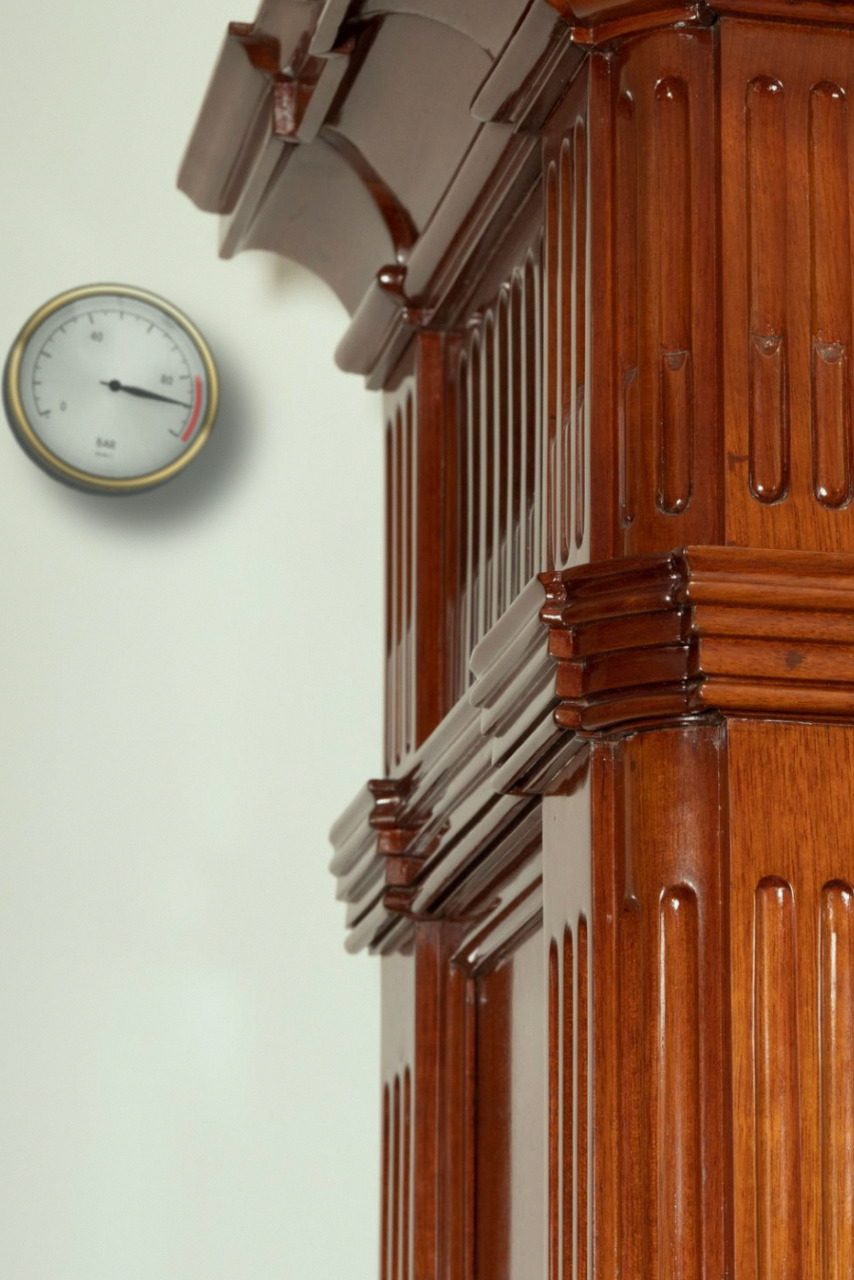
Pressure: 90 bar
